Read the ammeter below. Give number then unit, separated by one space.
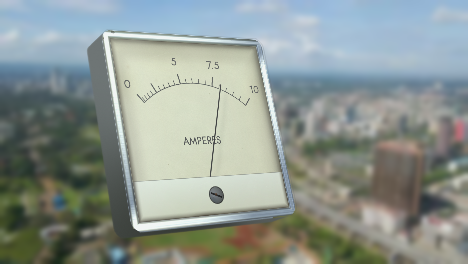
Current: 8 A
